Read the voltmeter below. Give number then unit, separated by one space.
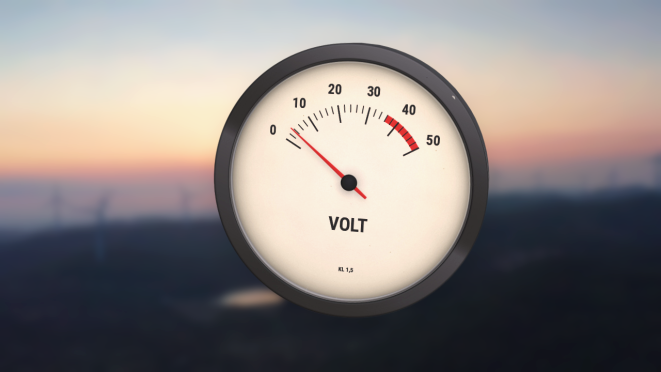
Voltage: 4 V
